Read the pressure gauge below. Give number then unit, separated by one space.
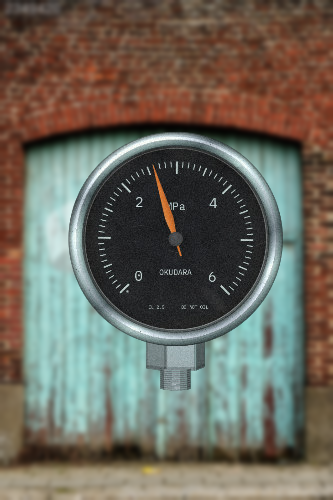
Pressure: 2.6 MPa
